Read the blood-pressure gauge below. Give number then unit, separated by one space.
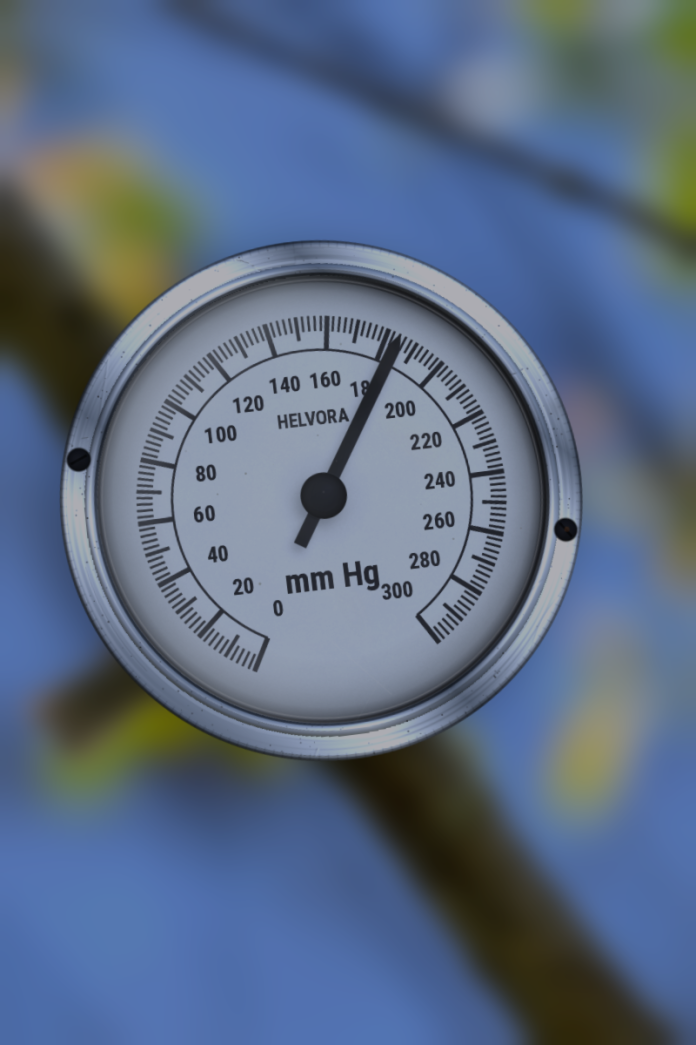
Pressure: 184 mmHg
